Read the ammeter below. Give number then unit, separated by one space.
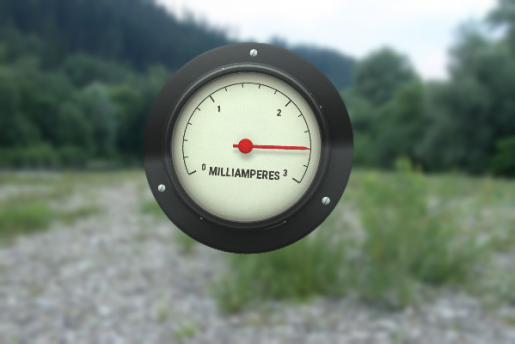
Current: 2.6 mA
